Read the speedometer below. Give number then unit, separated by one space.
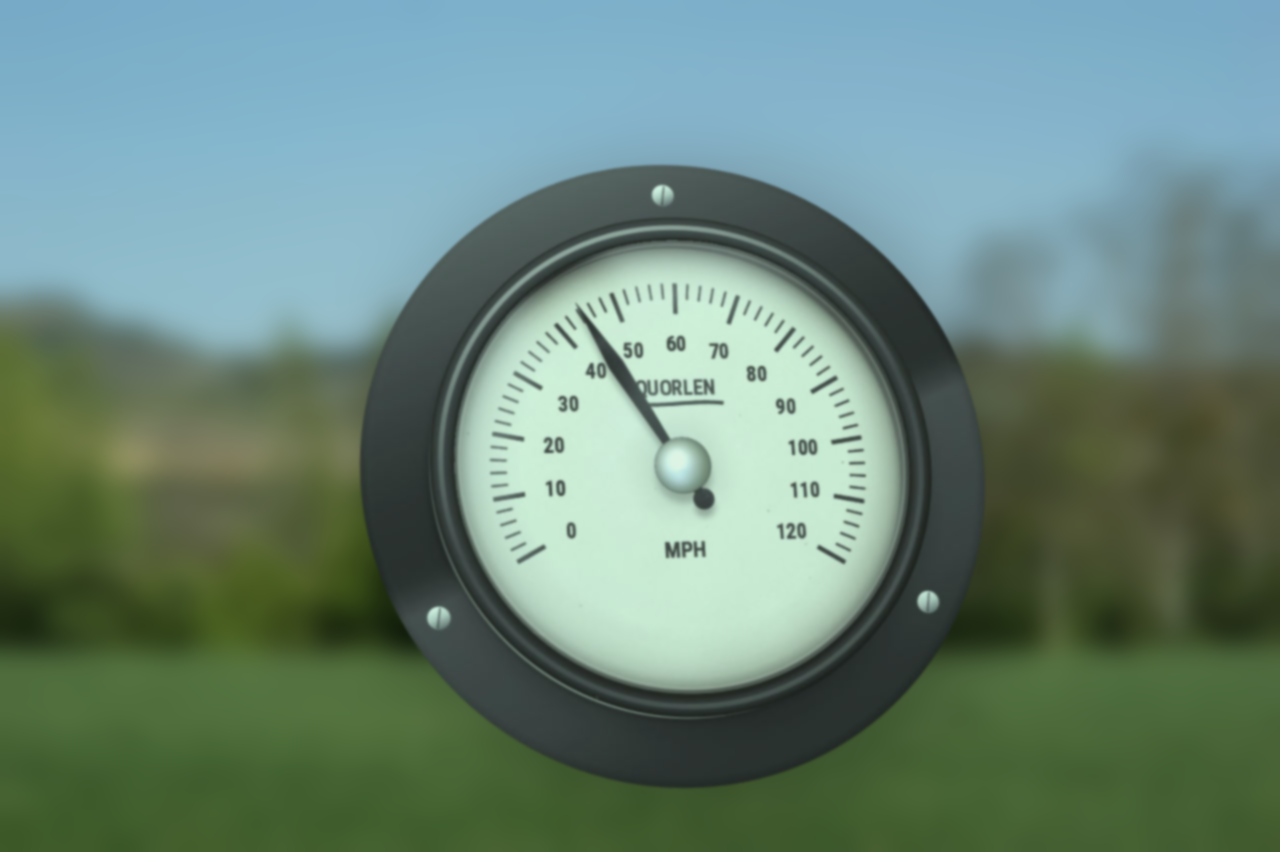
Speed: 44 mph
